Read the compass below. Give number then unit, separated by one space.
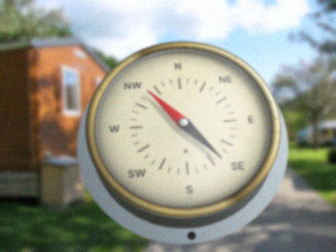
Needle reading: 320 °
